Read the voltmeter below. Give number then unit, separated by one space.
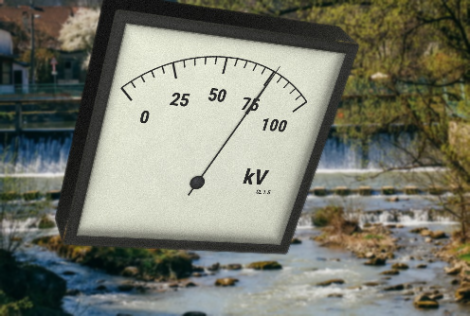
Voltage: 75 kV
